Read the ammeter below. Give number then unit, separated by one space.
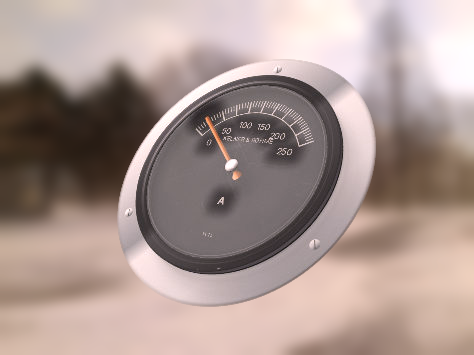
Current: 25 A
